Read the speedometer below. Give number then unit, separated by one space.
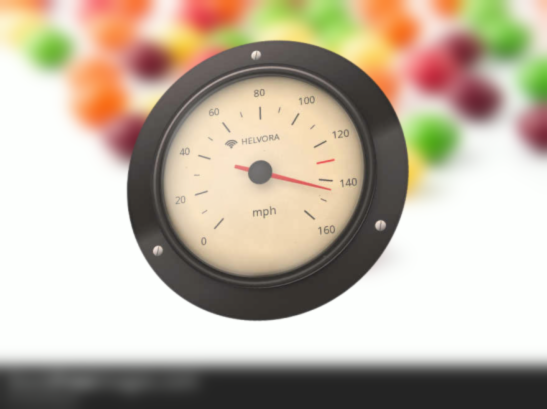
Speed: 145 mph
